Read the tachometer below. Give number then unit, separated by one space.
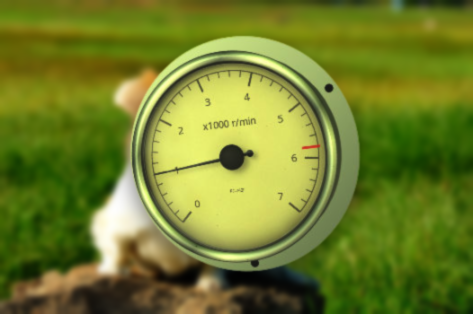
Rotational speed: 1000 rpm
